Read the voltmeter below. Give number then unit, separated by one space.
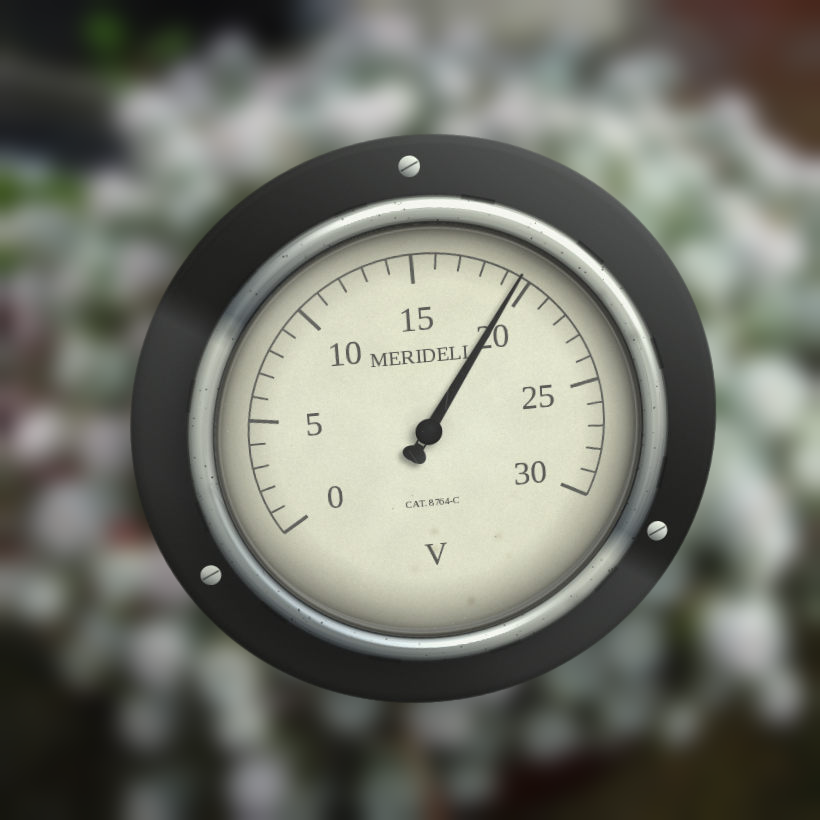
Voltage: 19.5 V
